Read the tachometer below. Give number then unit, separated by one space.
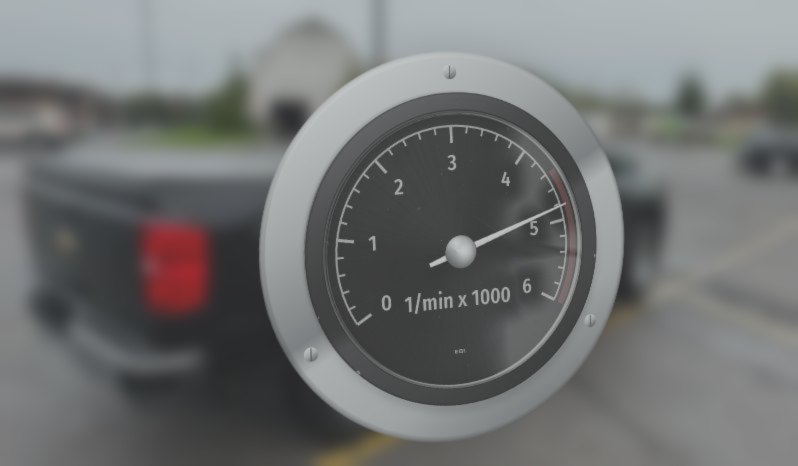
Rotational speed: 4800 rpm
